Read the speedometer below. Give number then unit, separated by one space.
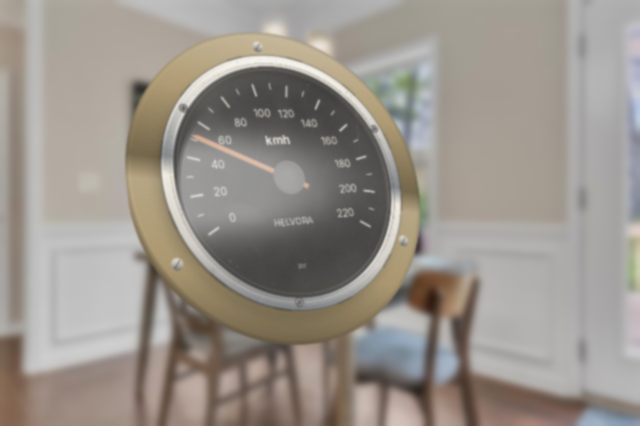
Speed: 50 km/h
